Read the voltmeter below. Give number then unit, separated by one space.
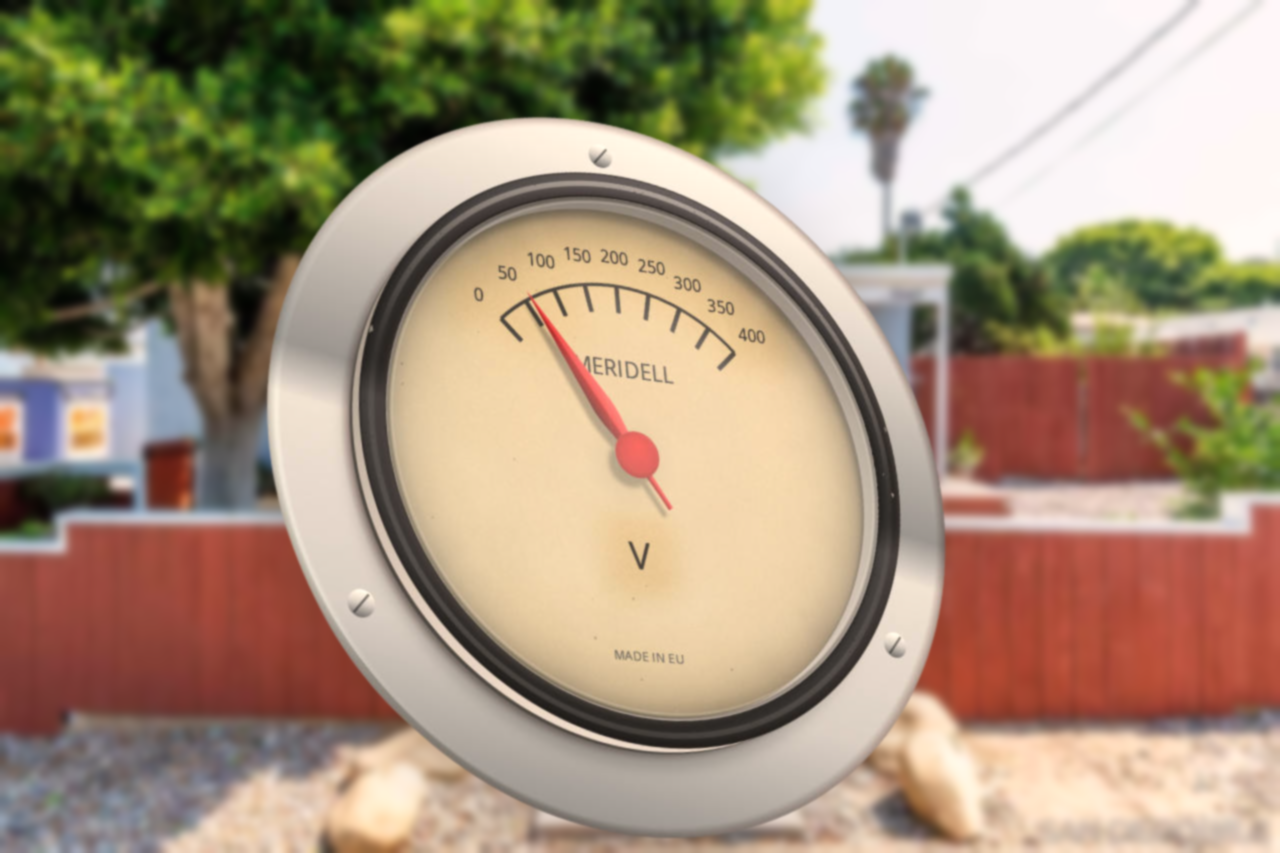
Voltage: 50 V
